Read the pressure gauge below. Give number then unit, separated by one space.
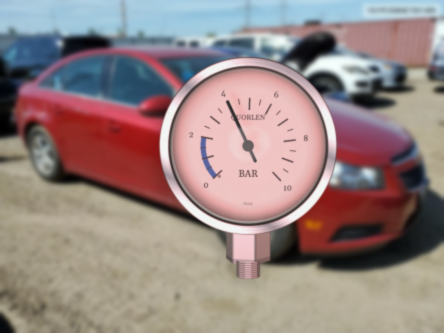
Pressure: 4 bar
